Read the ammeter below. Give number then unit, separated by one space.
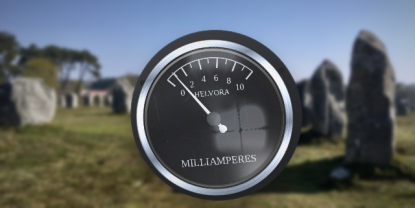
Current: 1 mA
